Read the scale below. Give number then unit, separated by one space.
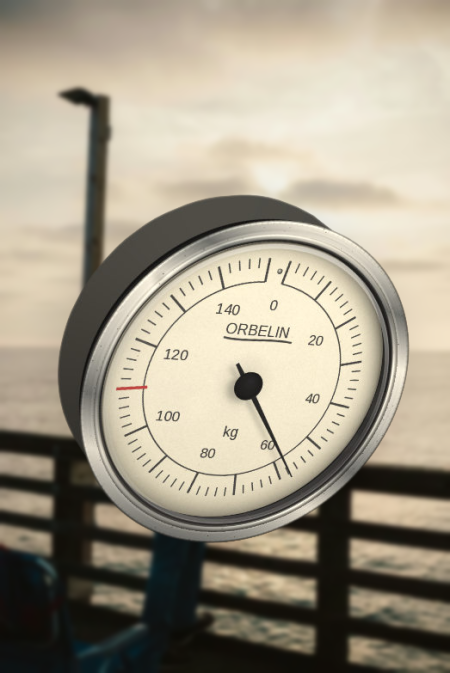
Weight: 58 kg
